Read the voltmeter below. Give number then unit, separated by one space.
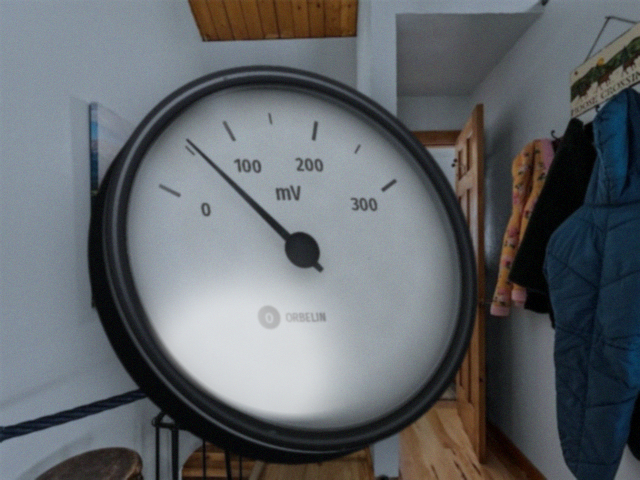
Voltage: 50 mV
